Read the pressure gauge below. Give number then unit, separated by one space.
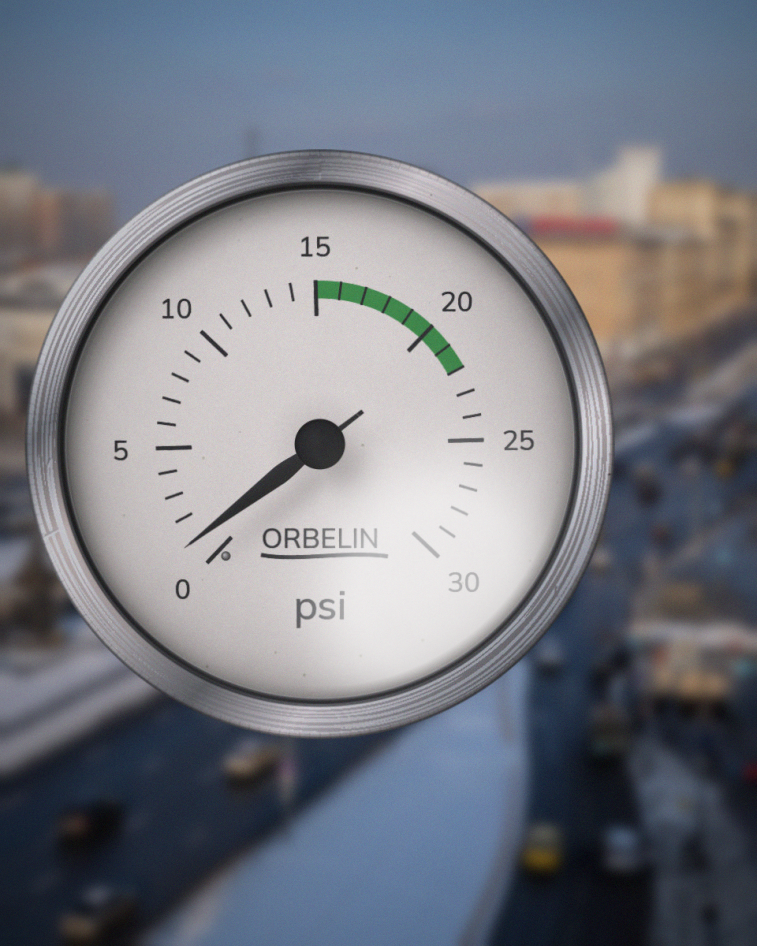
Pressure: 1 psi
